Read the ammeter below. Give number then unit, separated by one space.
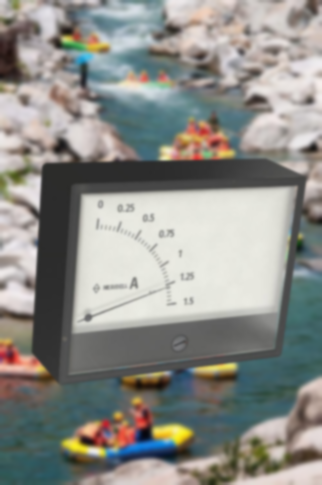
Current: 1.25 A
